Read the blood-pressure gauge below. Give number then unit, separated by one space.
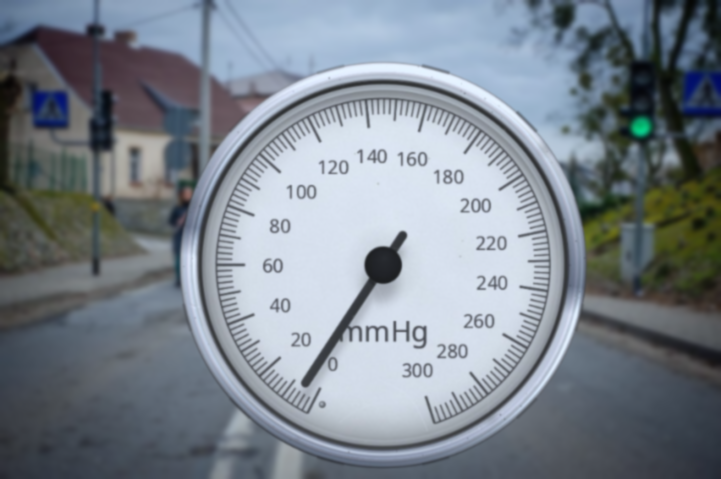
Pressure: 6 mmHg
